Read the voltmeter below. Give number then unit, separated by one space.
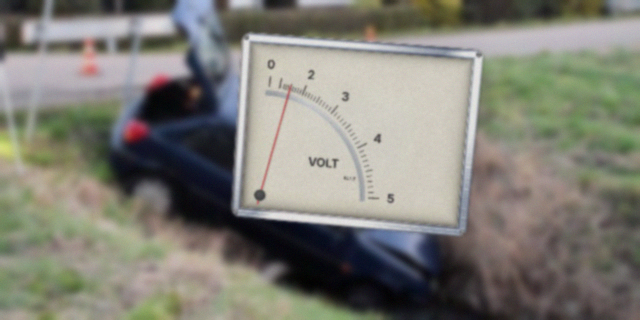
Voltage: 1.5 V
